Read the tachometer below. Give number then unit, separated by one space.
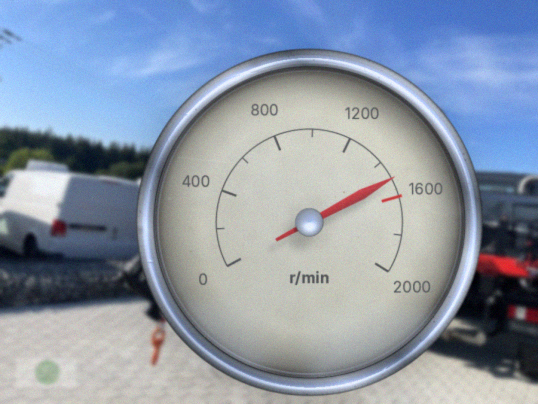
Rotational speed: 1500 rpm
